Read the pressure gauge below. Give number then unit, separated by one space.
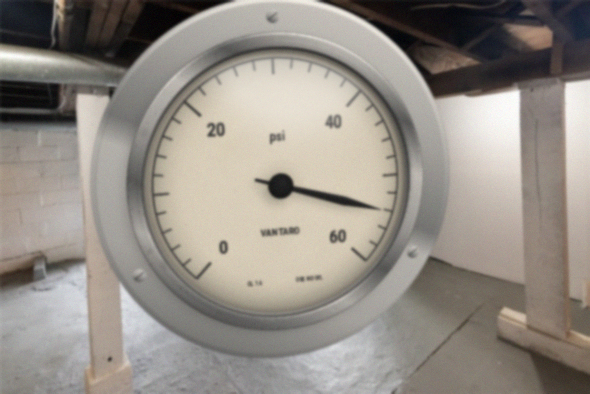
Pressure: 54 psi
